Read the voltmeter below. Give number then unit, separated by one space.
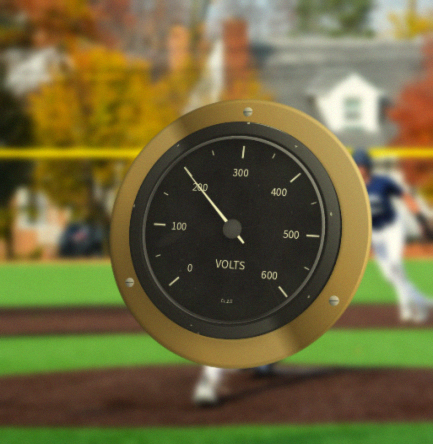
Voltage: 200 V
